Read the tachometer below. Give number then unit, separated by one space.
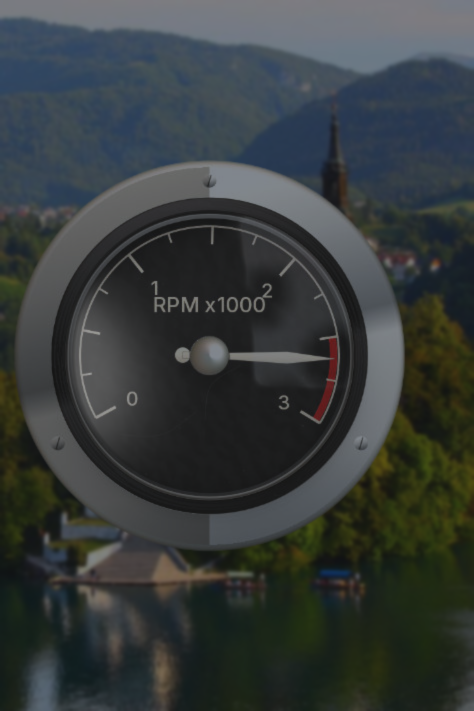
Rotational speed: 2625 rpm
